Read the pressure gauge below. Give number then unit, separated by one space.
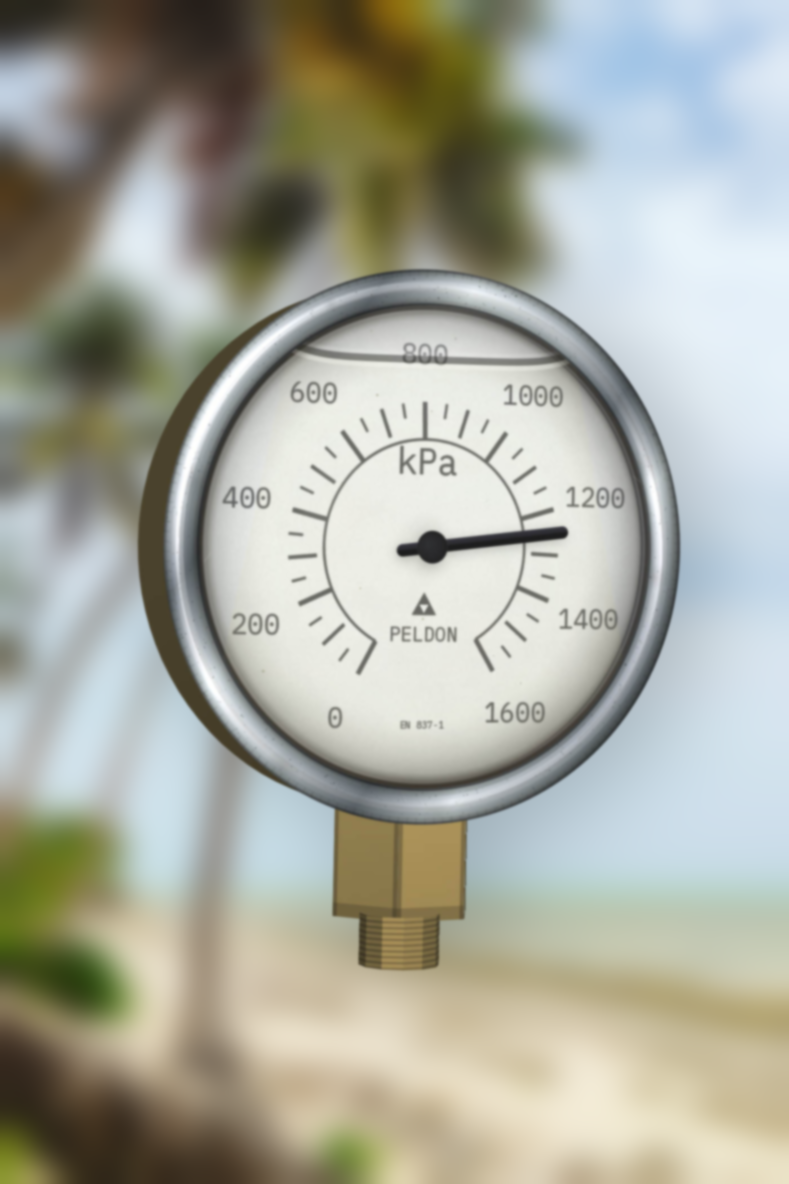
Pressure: 1250 kPa
